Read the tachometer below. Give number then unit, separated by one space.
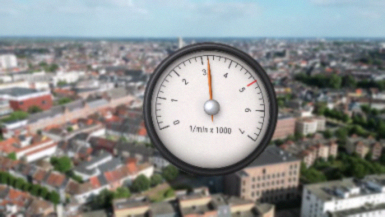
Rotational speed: 3200 rpm
